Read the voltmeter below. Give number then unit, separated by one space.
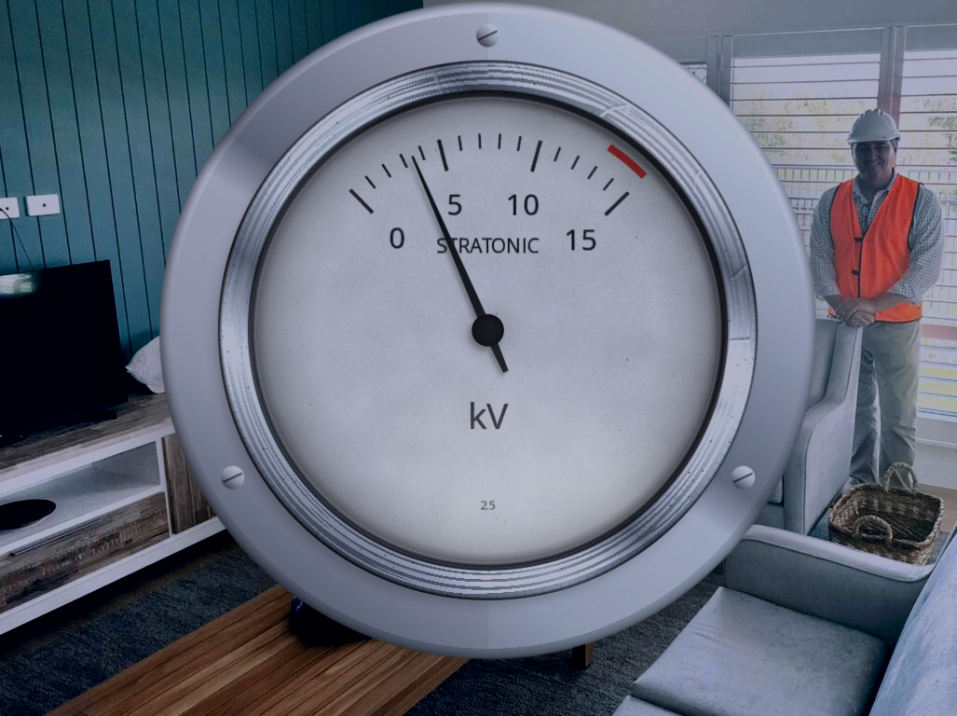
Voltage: 3.5 kV
